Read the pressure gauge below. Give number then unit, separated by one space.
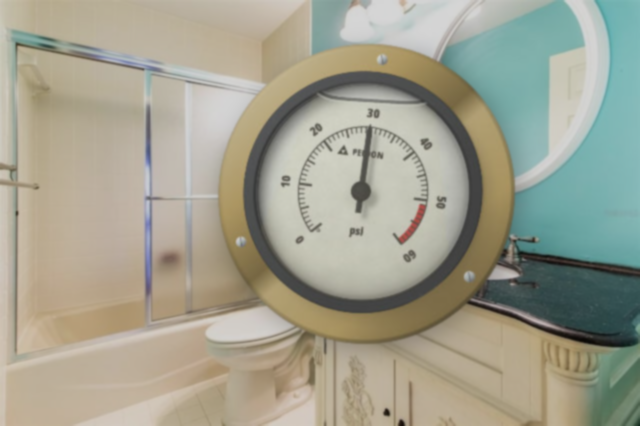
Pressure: 30 psi
